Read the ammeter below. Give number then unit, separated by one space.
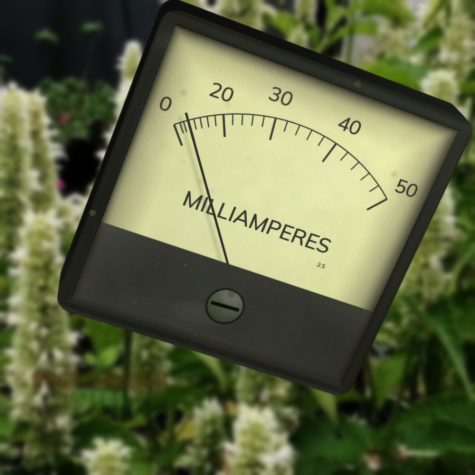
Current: 10 mA
